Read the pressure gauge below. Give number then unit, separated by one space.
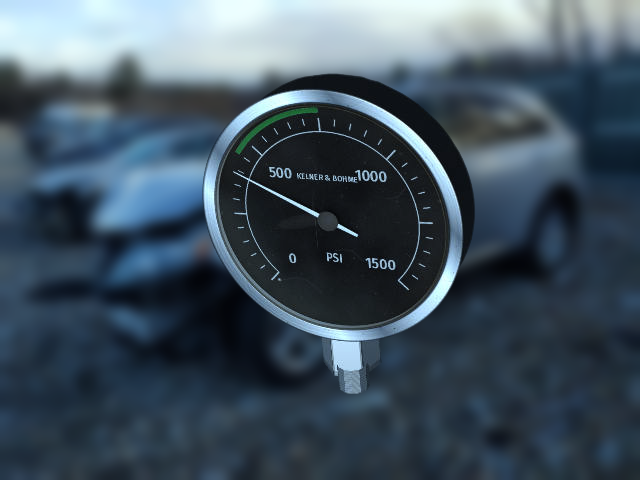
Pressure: 400 psi
